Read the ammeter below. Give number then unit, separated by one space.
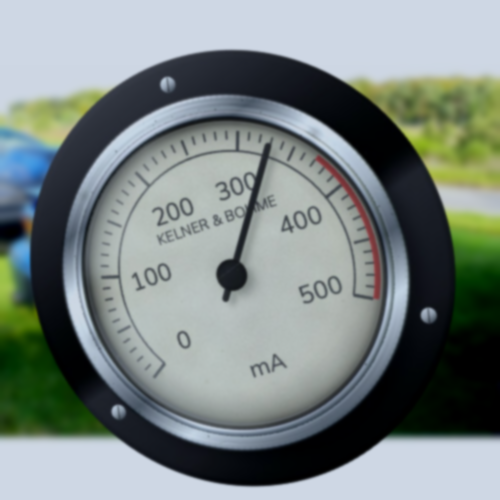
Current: 330 mA
